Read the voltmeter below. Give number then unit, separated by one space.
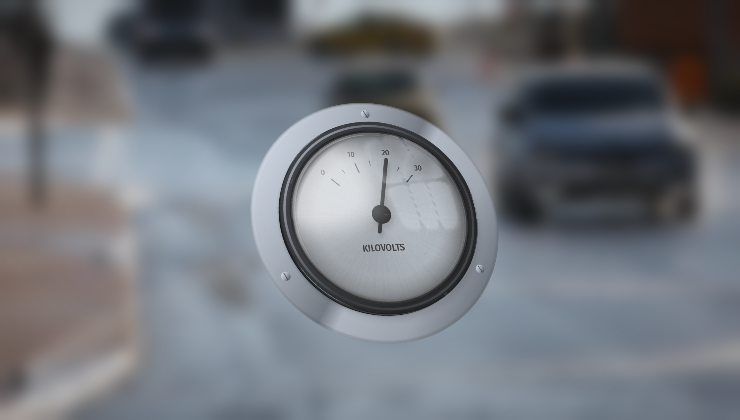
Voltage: 20 kV
